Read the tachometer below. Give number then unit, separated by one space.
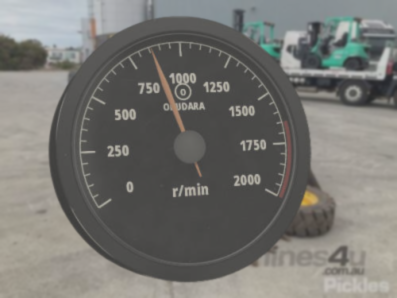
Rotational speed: 850 rpm
